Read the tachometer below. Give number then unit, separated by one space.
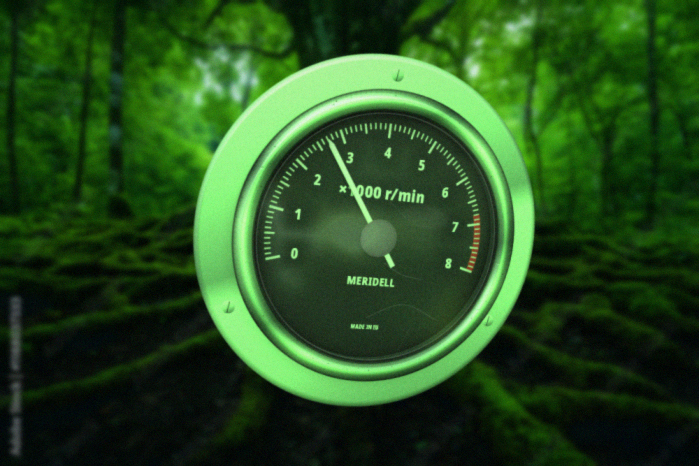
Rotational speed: 2700 rpm
